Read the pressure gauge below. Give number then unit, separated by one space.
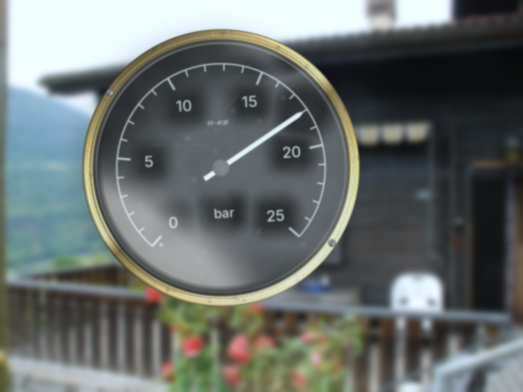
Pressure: 18 bar
